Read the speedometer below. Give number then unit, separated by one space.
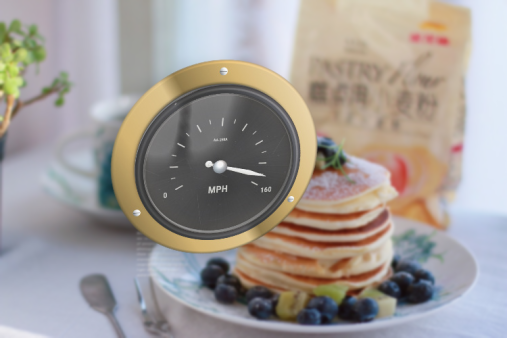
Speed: 150 mph
